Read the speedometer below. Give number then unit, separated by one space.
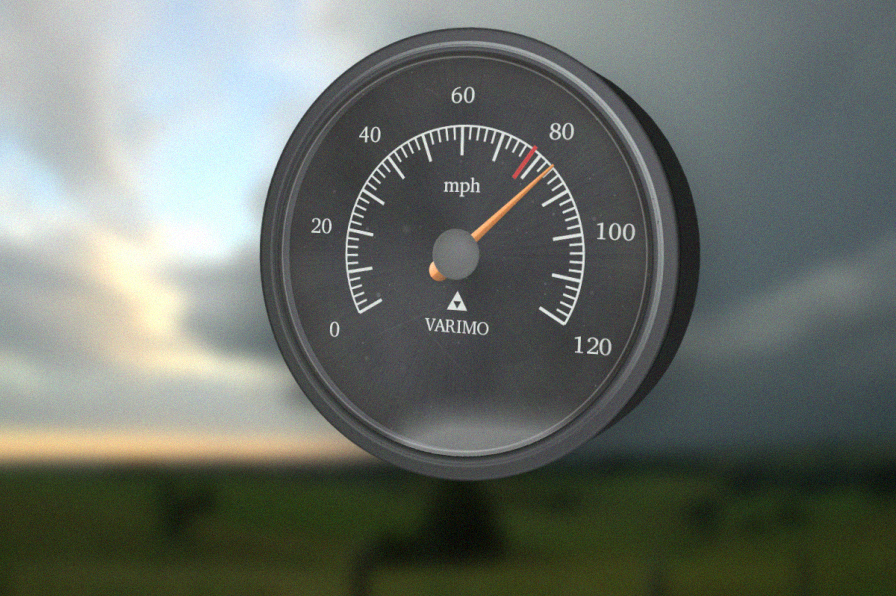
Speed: 84 mph
